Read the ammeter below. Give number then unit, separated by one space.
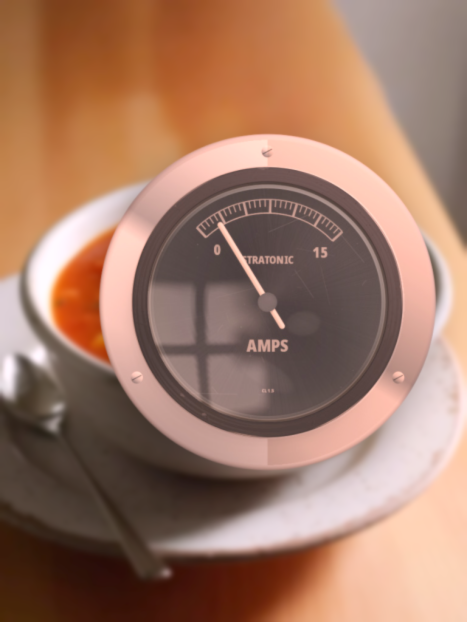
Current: 2 A
